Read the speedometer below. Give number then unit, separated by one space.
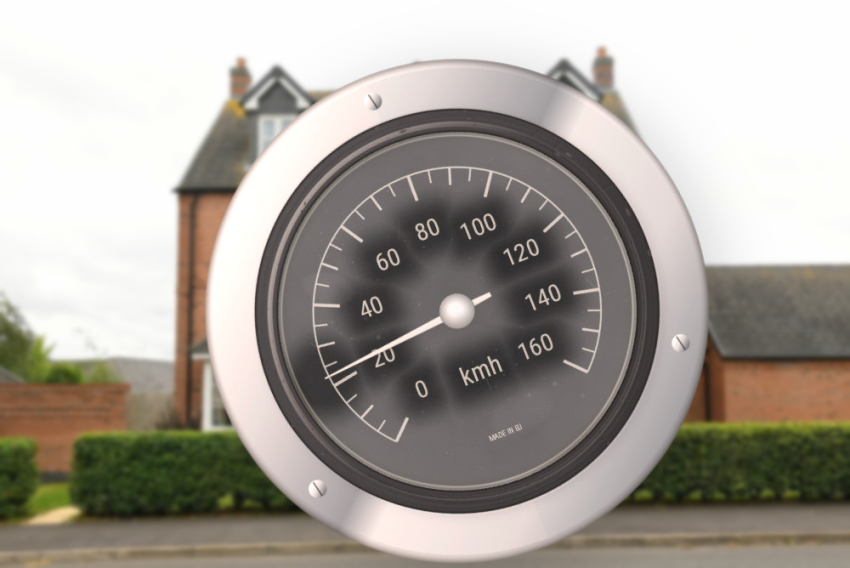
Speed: 22.5 km/h
